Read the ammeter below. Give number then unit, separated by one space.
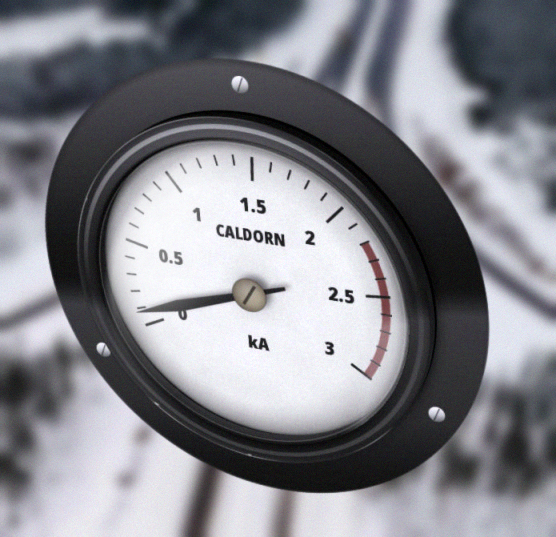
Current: 0.1 kA
